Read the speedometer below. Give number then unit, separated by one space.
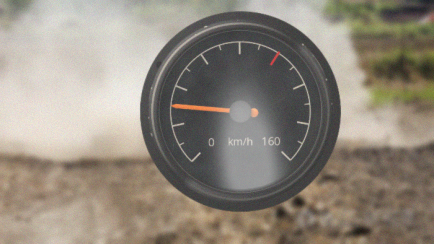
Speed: 30 km/h
